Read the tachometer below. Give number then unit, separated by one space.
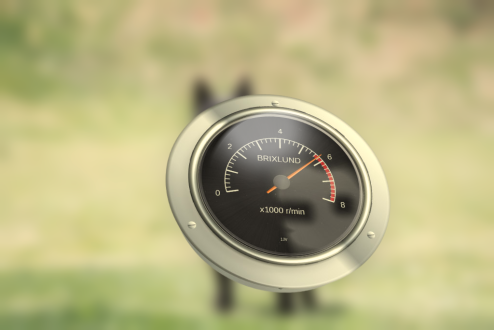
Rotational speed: 5800 rpm
